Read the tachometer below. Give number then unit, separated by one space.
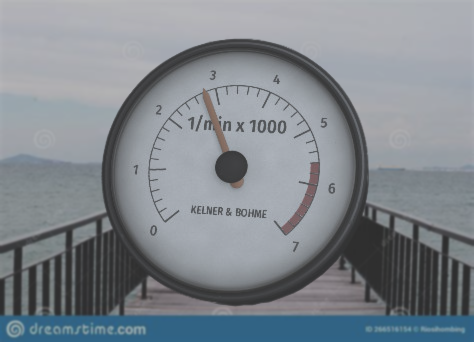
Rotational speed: 2800 rpm
